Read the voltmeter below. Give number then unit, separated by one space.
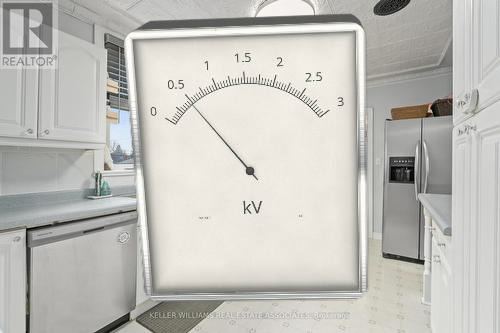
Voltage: 0.5 kV
